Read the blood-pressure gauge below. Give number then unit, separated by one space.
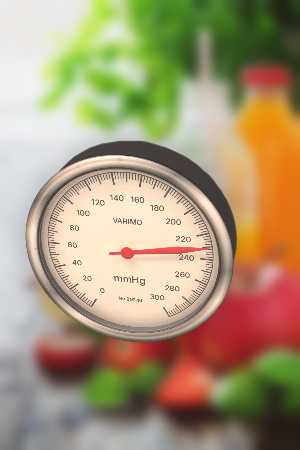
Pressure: 230 mmHg
